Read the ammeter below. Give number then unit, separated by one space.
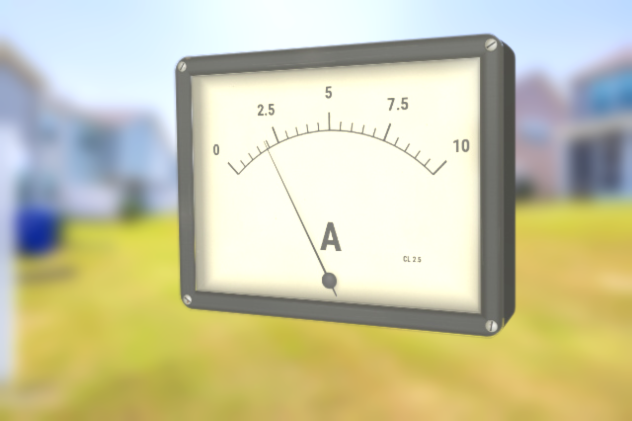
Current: 2 A
